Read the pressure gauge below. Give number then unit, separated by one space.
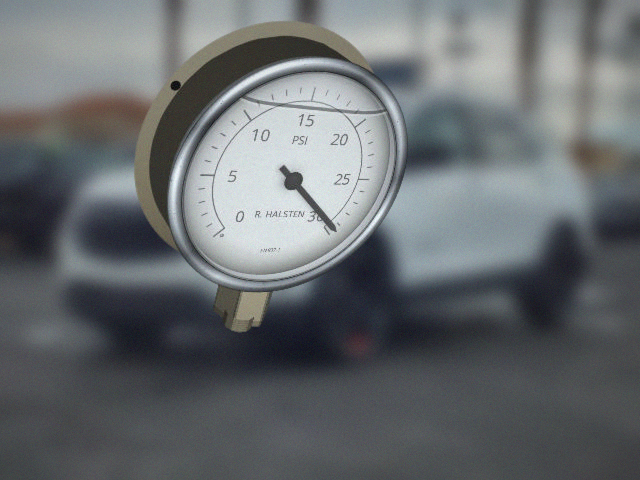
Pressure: 29.5 psi
